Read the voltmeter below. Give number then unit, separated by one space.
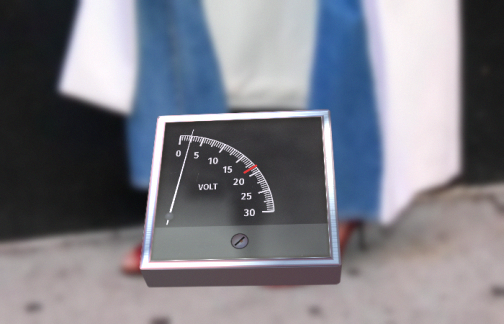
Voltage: 2.5 V
